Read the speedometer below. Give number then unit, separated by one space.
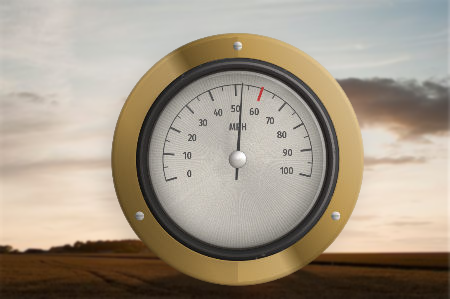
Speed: 52.5 mph
